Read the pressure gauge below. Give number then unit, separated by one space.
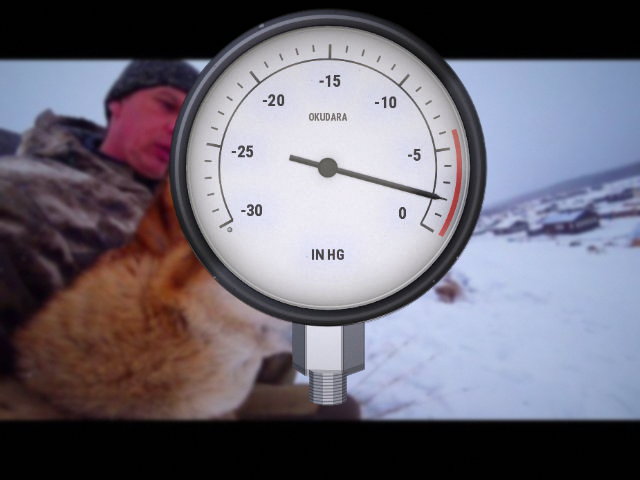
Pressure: -2 inHg
